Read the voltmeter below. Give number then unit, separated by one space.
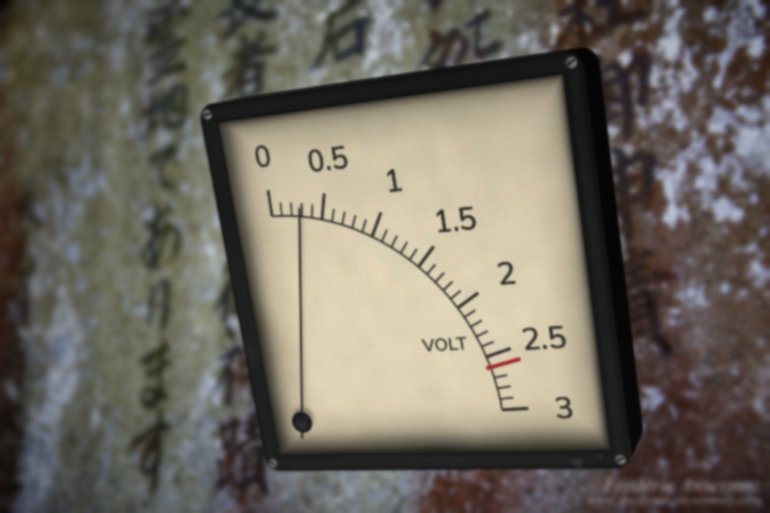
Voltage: 0.3 V
